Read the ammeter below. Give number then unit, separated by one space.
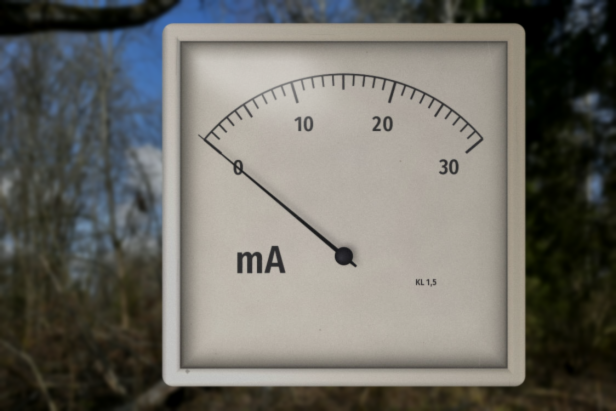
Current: 0 mA
